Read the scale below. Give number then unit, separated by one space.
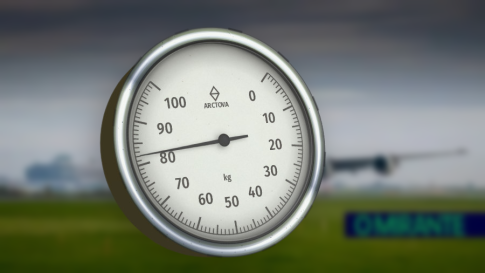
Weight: 82 kg
